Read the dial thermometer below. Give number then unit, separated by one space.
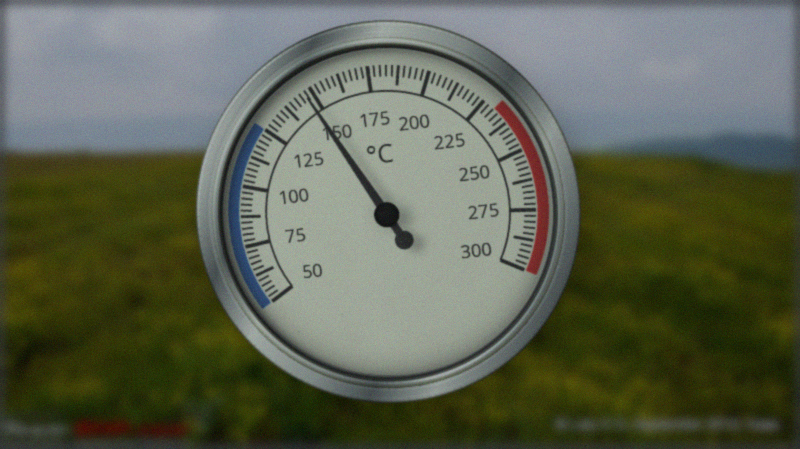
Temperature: 147.5 °C
